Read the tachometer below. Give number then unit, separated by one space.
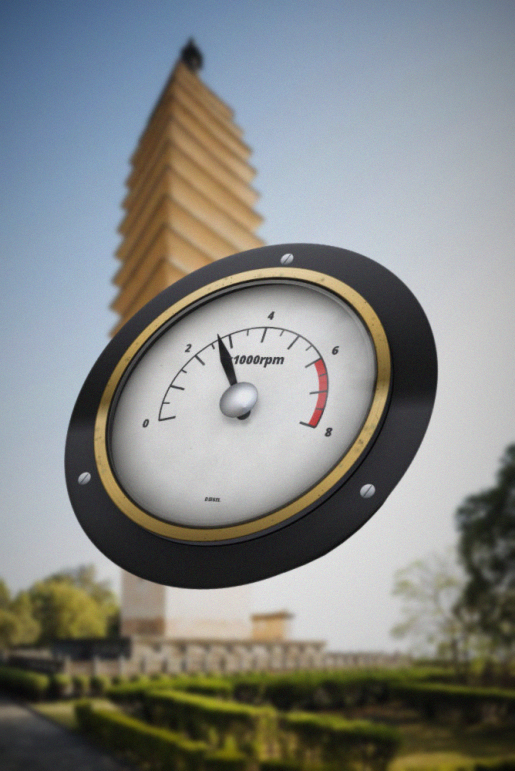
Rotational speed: 2750 rpm
